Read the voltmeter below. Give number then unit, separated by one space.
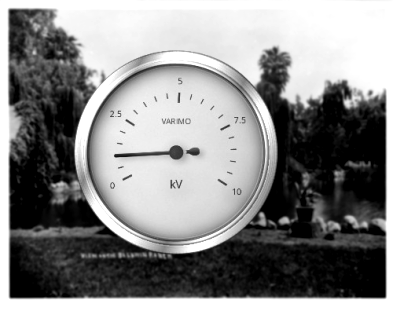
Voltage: 1 kV
